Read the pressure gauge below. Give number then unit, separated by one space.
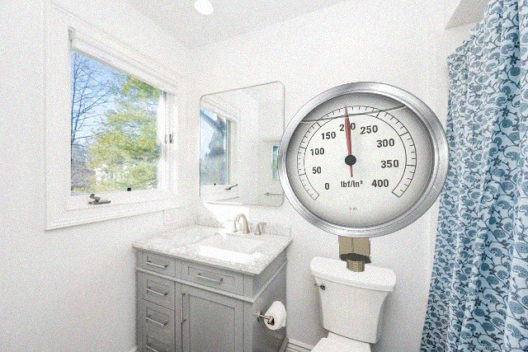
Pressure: 200 psi
